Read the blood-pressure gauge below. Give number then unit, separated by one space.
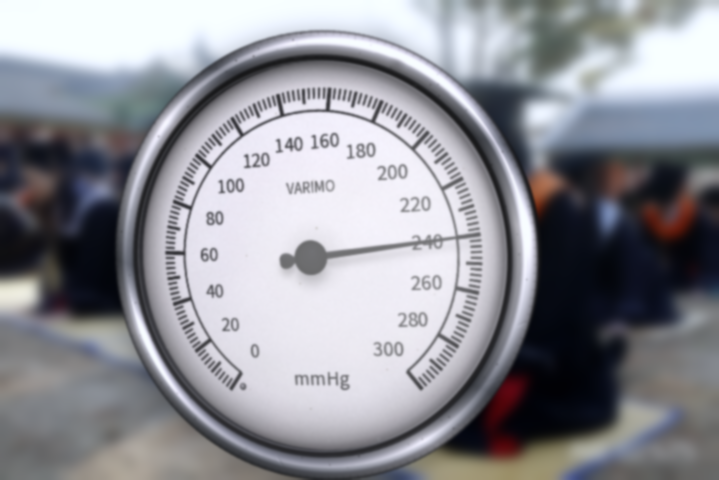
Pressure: 240 mmHg
